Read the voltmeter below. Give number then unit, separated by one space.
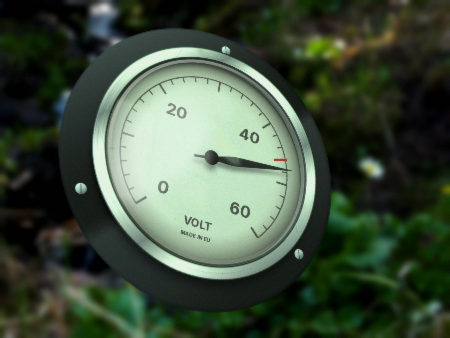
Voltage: 48 V
